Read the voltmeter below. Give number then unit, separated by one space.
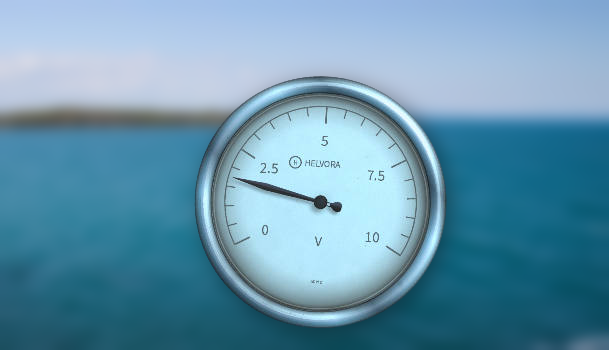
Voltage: 1.75 V
